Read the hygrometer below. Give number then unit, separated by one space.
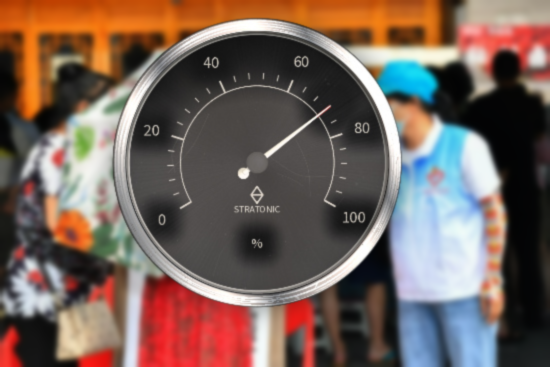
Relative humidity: 72 %
